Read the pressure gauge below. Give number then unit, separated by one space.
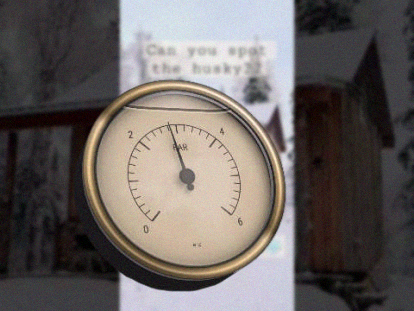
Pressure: 2.8 bar
